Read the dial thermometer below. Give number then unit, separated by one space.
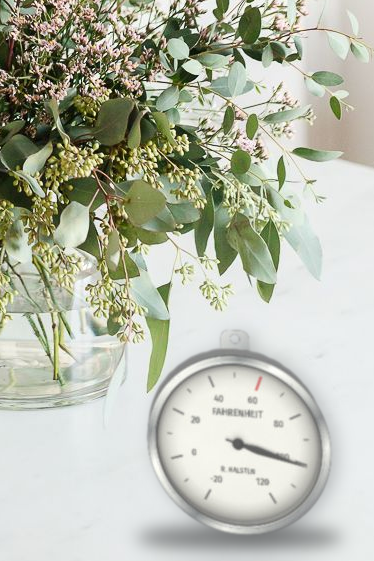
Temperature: 100 °F
